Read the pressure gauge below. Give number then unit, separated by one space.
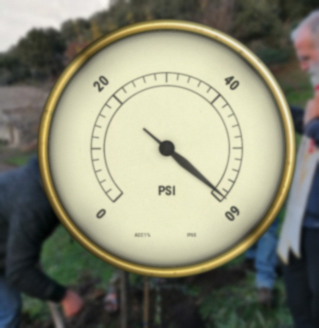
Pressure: 59 psi
